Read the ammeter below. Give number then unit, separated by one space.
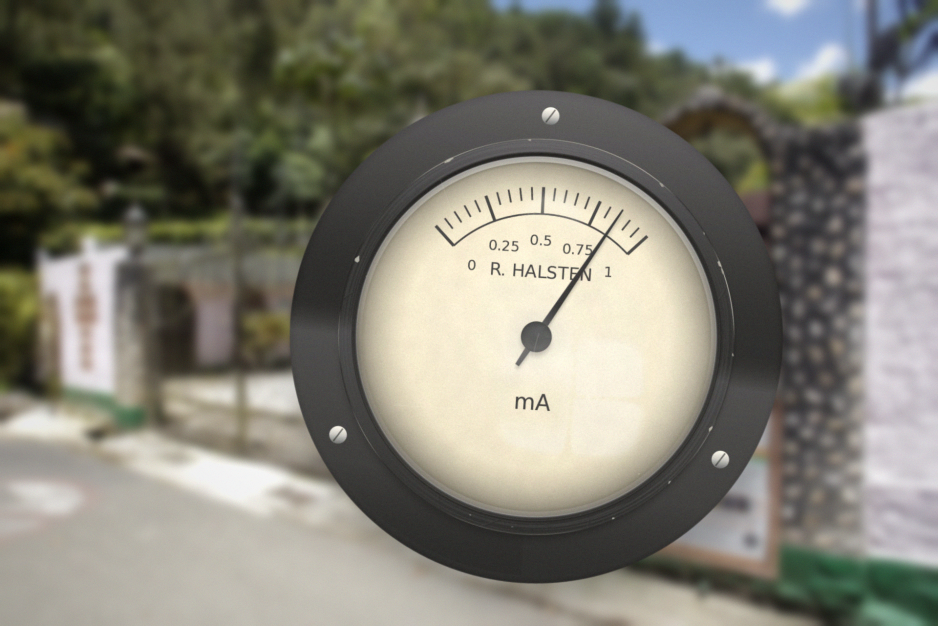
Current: 0.85 mA
